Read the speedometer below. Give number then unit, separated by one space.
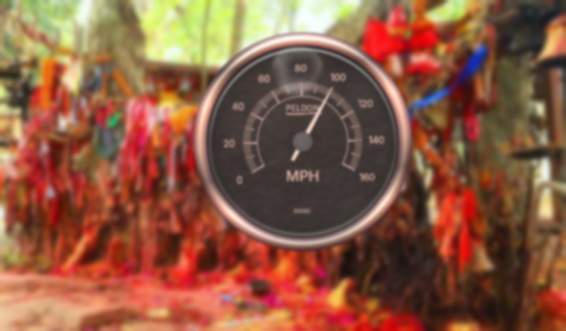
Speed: 100 mph
